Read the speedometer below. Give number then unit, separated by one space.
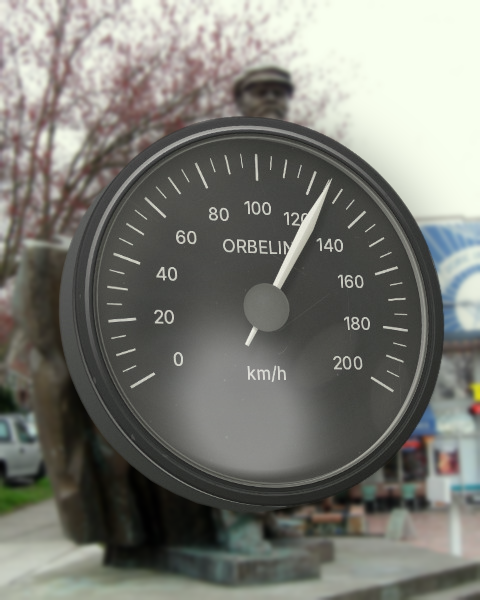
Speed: 125 km/h
